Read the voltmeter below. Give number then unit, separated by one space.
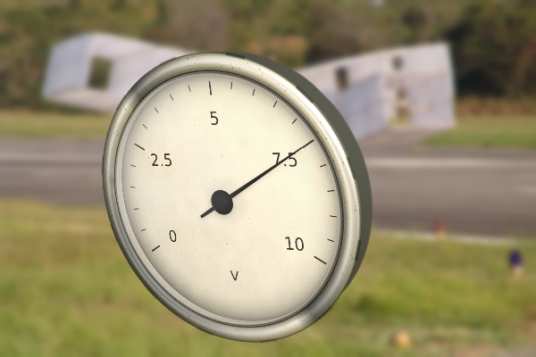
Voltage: 7.5 V
